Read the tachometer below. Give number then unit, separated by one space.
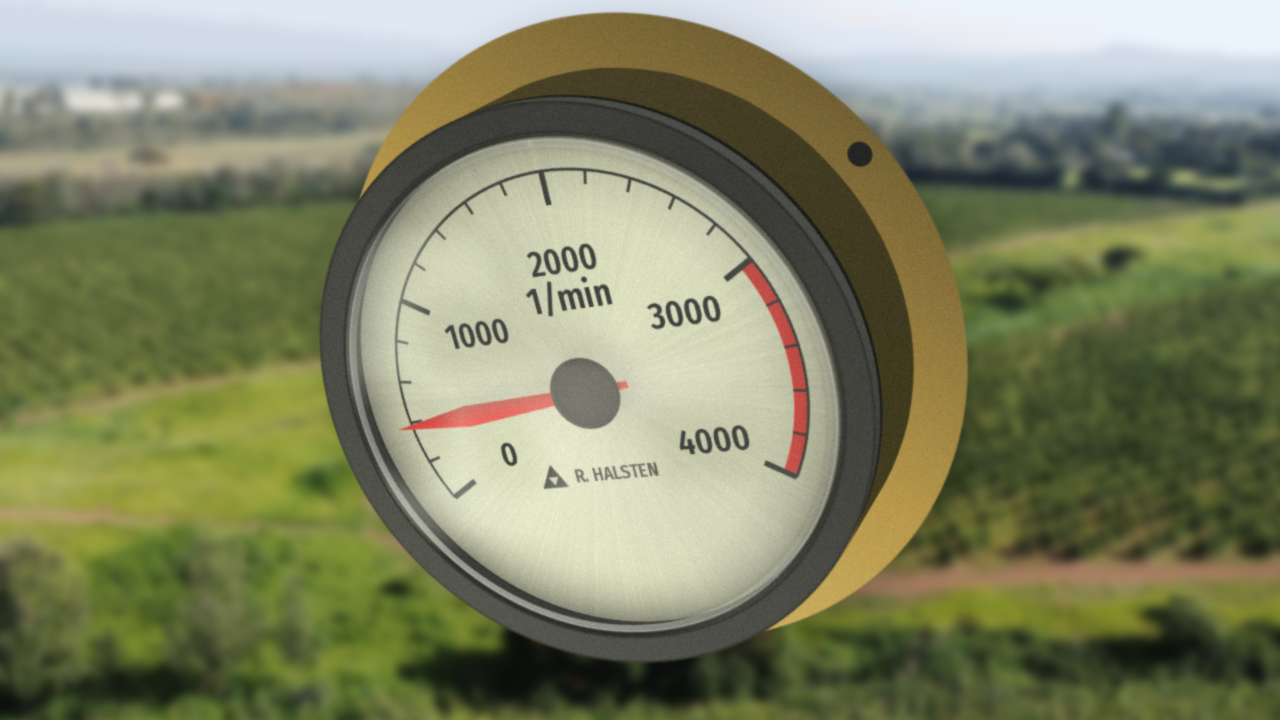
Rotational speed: 400 rpm
